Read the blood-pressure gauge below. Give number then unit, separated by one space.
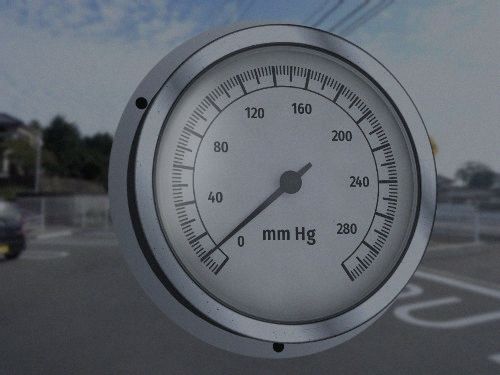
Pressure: 10 mmHg
